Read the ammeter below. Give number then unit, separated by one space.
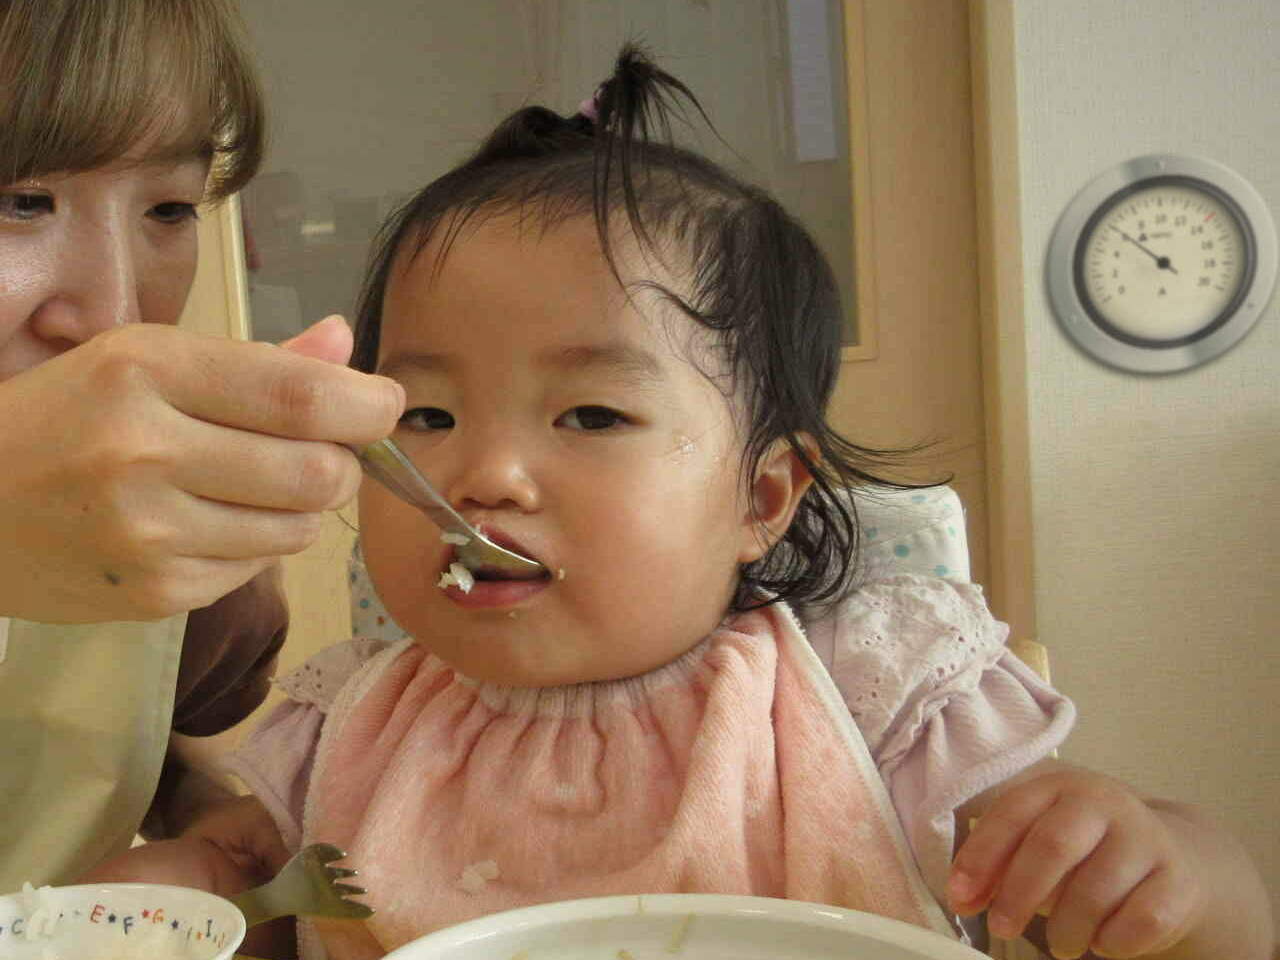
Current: 6 A
